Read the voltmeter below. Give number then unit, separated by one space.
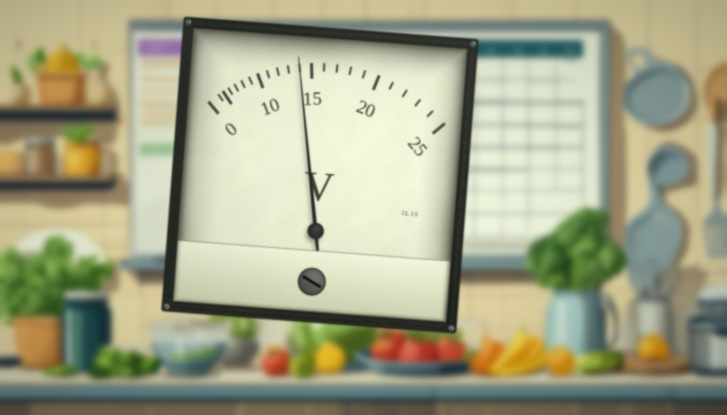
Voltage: 14 V
